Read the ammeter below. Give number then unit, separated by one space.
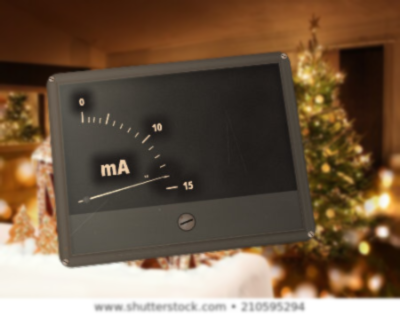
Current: 14 mA
